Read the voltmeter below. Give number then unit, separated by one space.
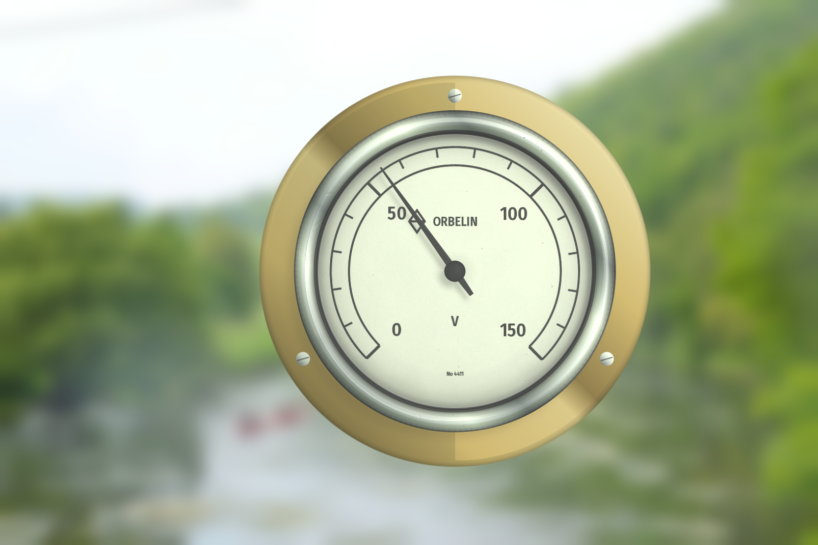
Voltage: 55 V
